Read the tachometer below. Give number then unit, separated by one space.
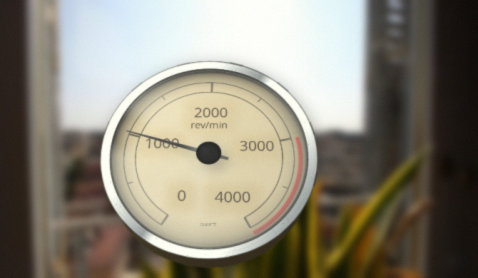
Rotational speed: 1000 rpm
